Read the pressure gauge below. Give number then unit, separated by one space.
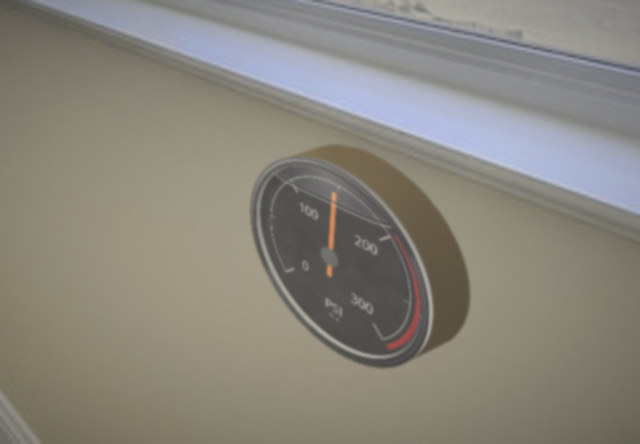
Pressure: 150 psi
